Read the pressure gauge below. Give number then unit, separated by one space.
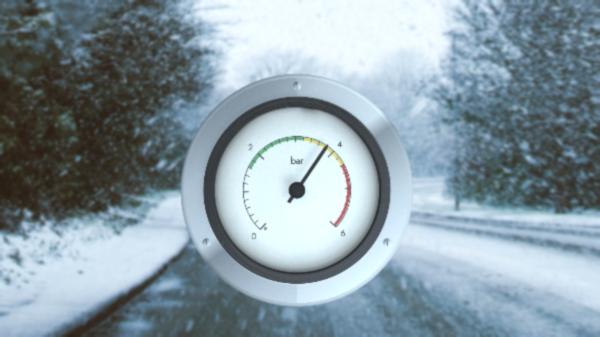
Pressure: 3.8 bar
